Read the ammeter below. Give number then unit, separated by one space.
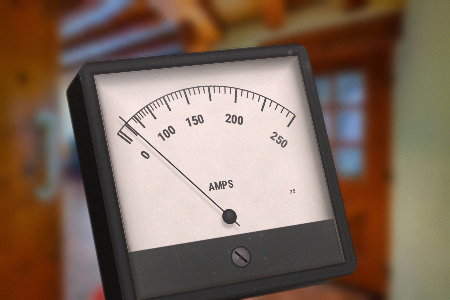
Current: 50 A
